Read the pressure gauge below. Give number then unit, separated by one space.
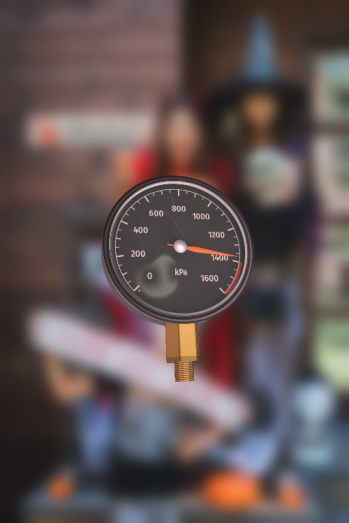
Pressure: 1375 kPa
